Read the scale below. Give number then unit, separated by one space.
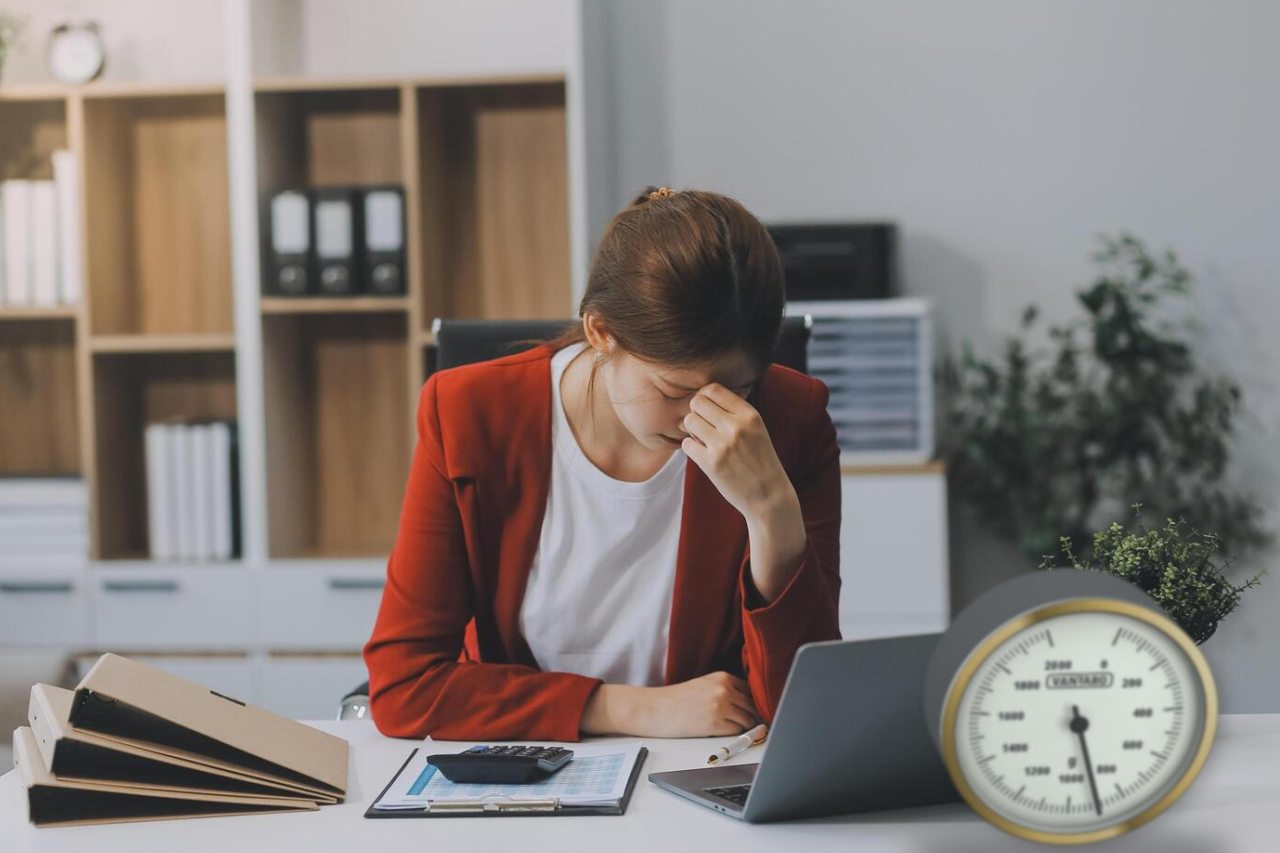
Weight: 900 g
